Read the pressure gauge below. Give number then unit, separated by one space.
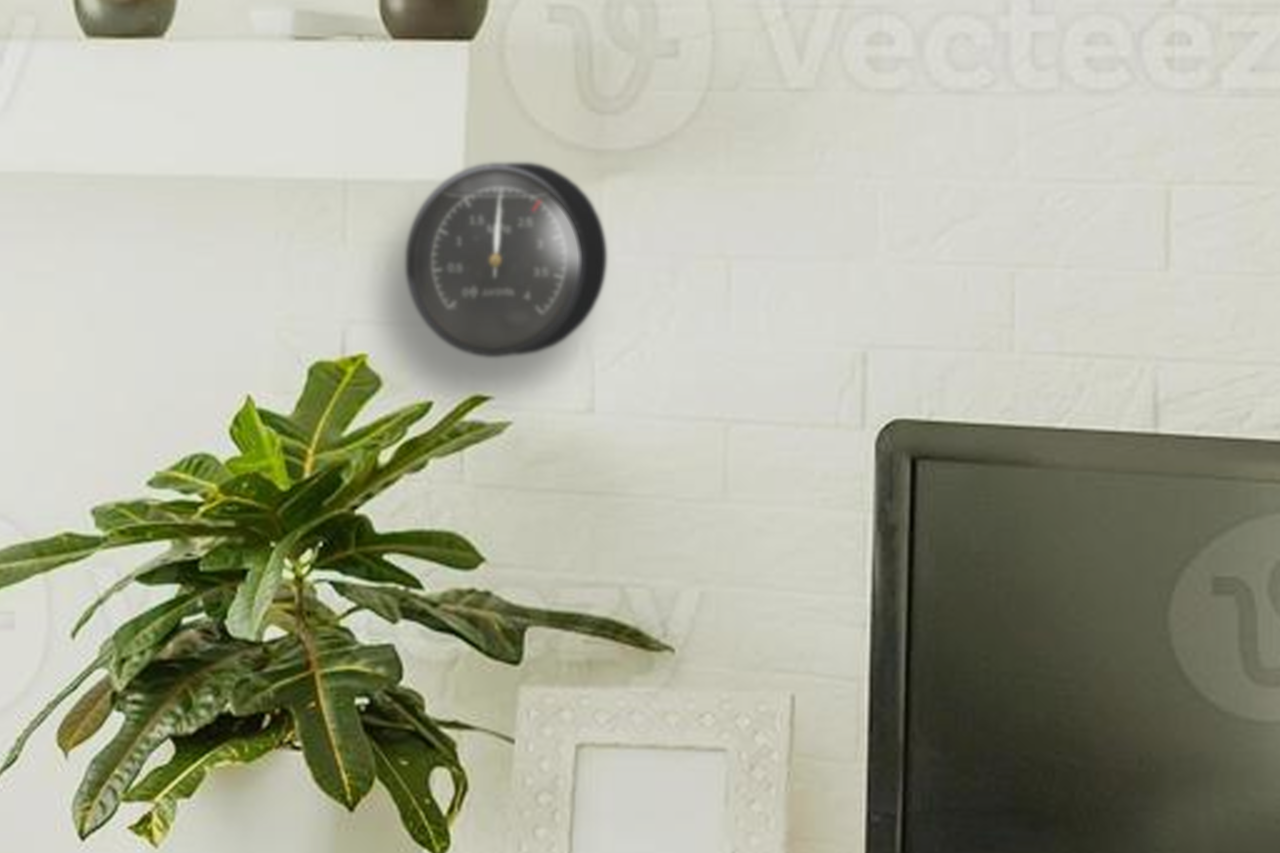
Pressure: 2 MPa
